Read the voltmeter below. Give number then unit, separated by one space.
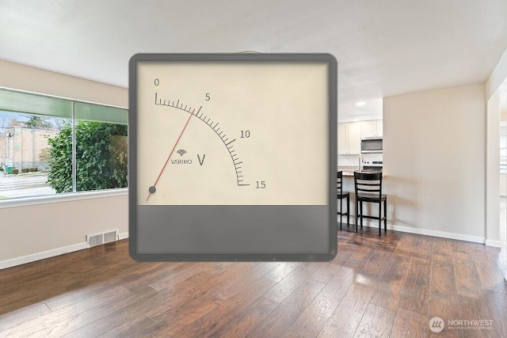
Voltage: 4.5 V
